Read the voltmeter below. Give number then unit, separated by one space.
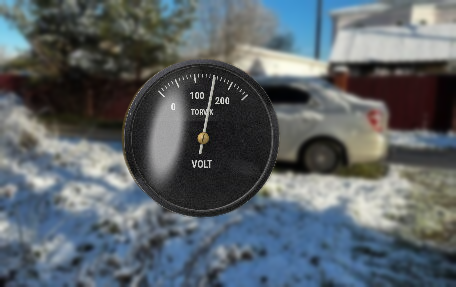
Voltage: 150 V
